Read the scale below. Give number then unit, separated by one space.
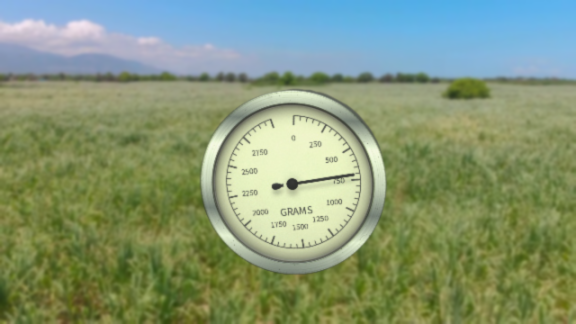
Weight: 700 g
